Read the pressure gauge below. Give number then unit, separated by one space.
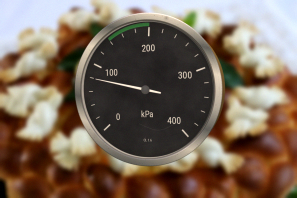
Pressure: 80 kPa
